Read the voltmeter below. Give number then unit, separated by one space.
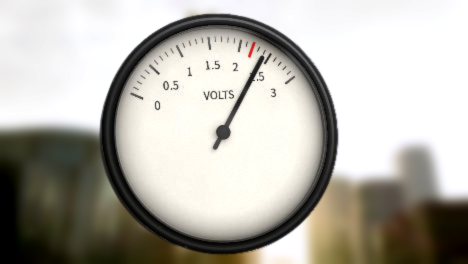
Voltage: 2.4 V
